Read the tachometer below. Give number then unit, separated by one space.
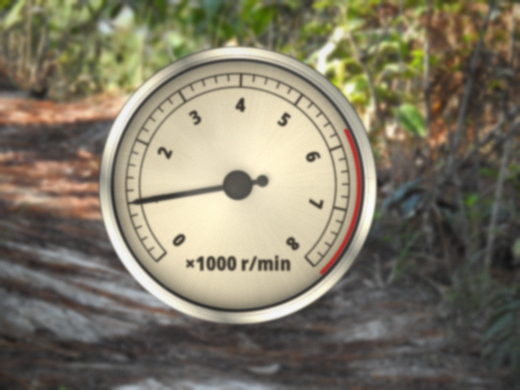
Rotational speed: 1000 rpm
